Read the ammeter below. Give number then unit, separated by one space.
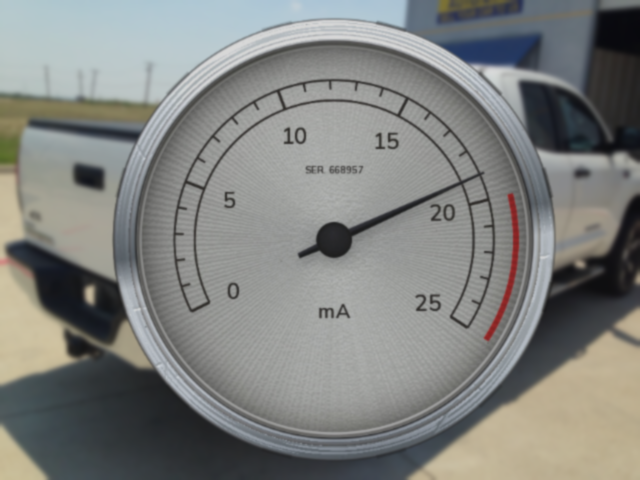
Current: 19 mA
